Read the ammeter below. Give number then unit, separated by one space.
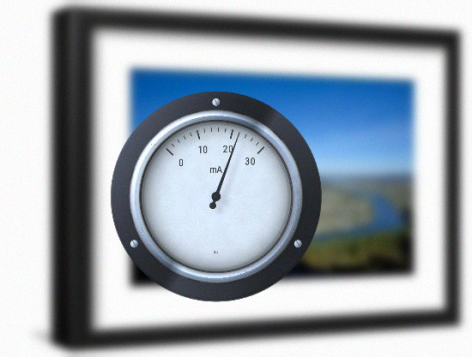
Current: 22 mA
